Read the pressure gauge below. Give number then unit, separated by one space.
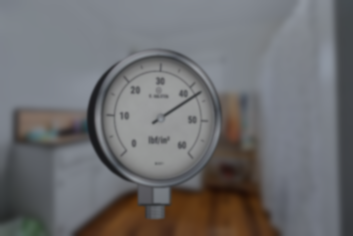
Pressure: 42.5 psi
